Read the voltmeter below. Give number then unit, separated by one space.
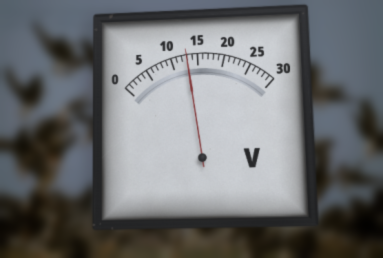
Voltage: 13 V
